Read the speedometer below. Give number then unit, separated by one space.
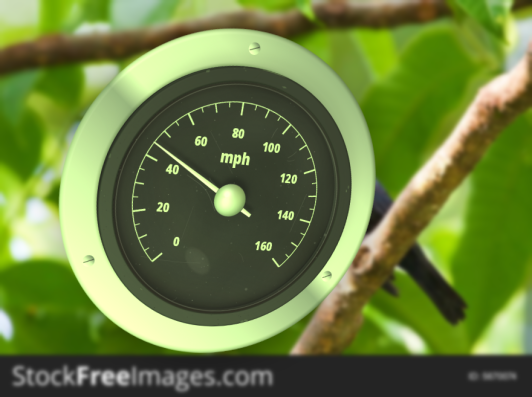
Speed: 45 mph
